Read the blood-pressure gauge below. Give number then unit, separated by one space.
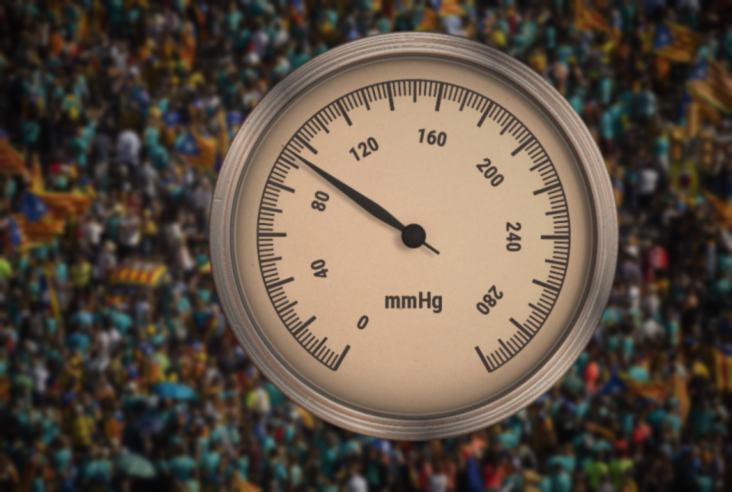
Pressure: 94 mmHg
